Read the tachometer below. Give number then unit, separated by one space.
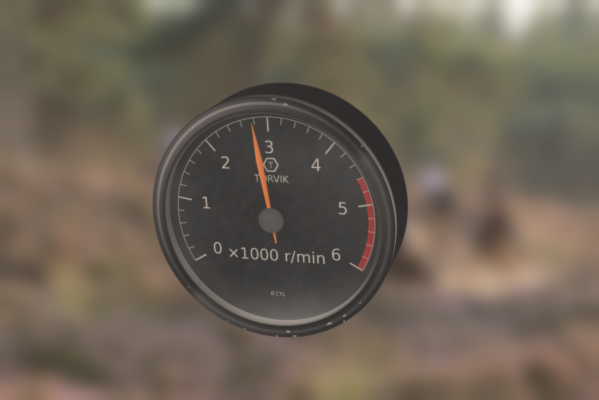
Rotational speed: 2800 rpm
